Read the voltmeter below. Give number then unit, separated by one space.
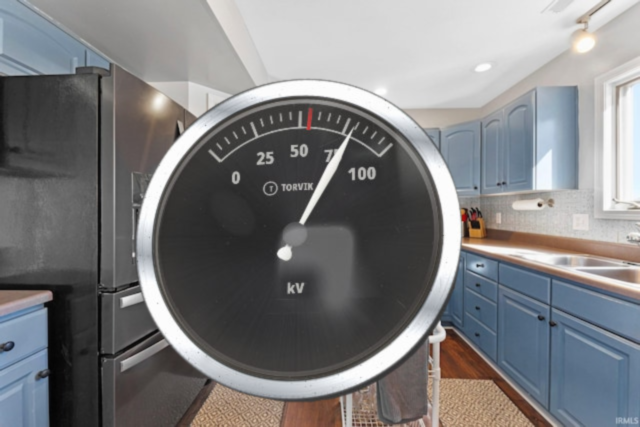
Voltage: 80 kV
